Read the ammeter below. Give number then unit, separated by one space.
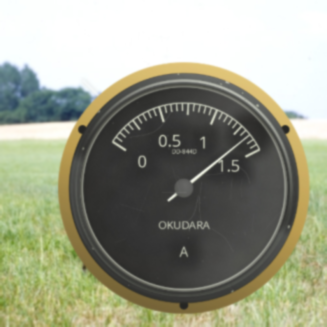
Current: 1.35 A
